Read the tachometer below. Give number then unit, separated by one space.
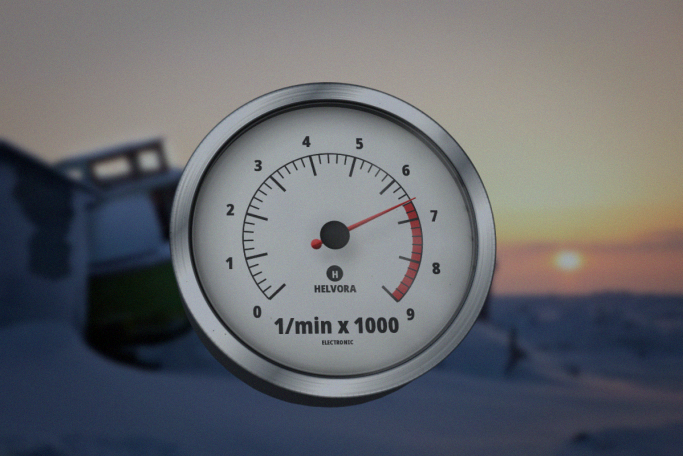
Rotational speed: 6600 rpm
